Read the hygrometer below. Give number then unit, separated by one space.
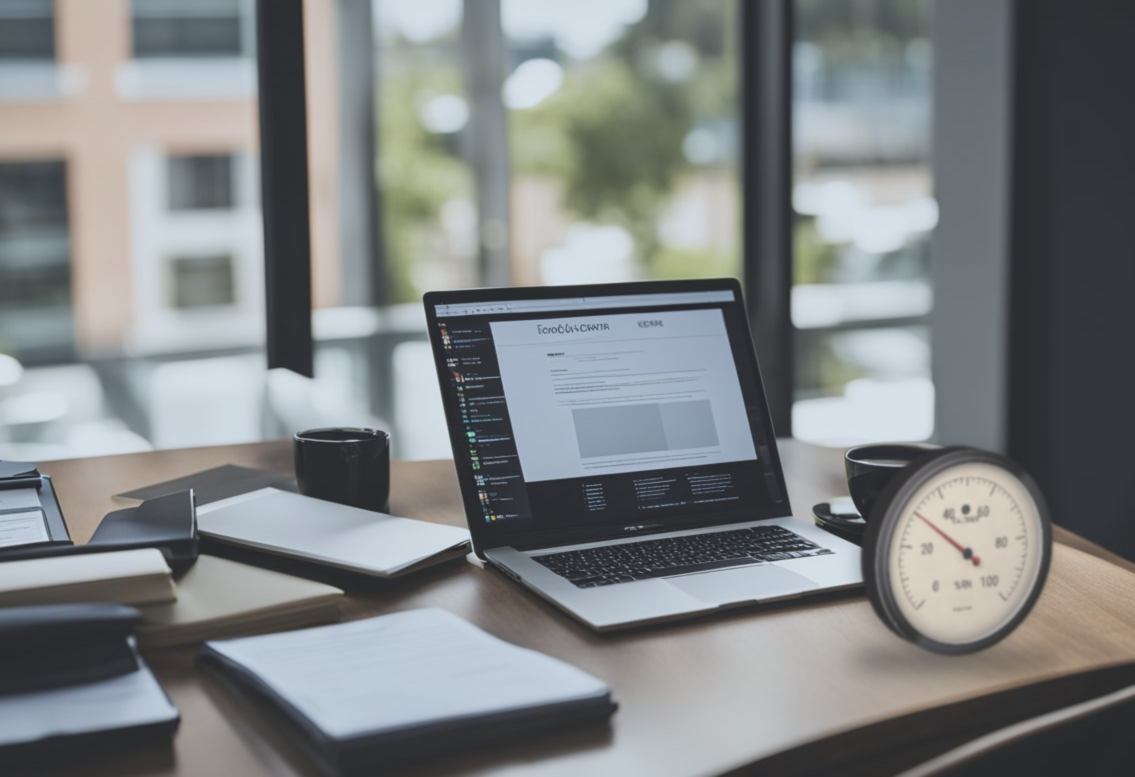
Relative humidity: 30 %
